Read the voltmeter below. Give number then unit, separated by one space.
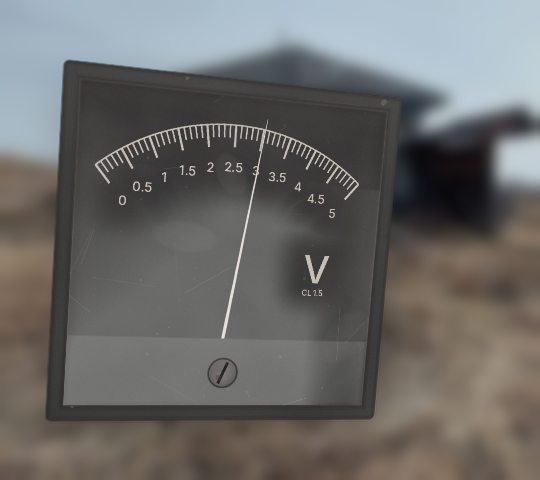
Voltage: 3 V
